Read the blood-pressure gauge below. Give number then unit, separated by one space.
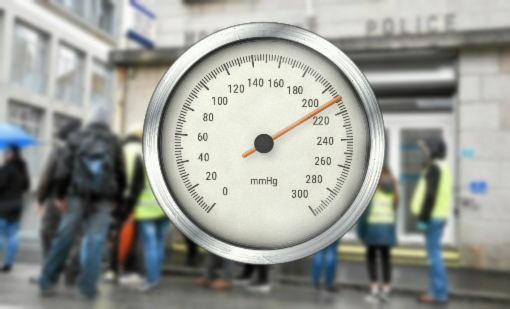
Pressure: 210 mmHg
